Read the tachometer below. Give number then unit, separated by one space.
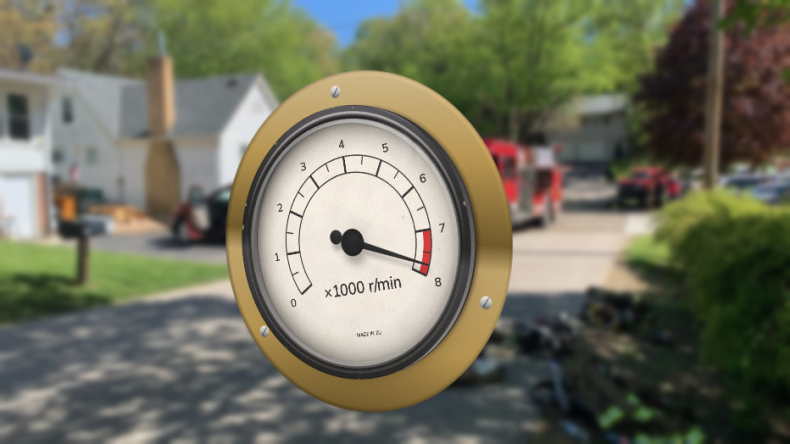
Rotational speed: 7750 rpm
